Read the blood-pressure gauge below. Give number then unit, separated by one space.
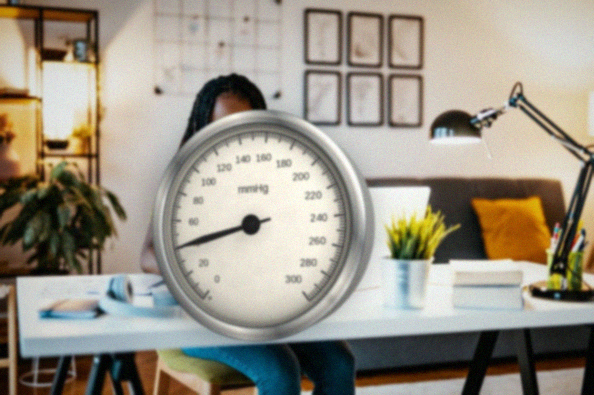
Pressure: 40 mmHg
